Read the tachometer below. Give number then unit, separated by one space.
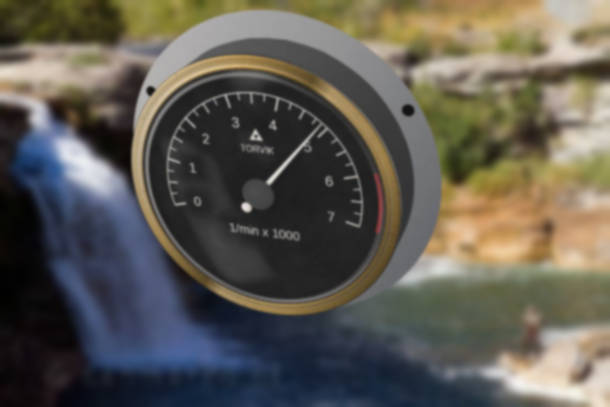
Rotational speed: 4875 rpm
